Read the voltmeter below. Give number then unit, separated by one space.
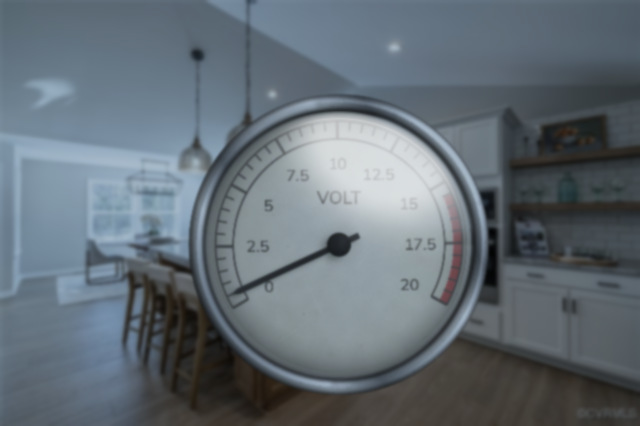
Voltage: 0.5 V
